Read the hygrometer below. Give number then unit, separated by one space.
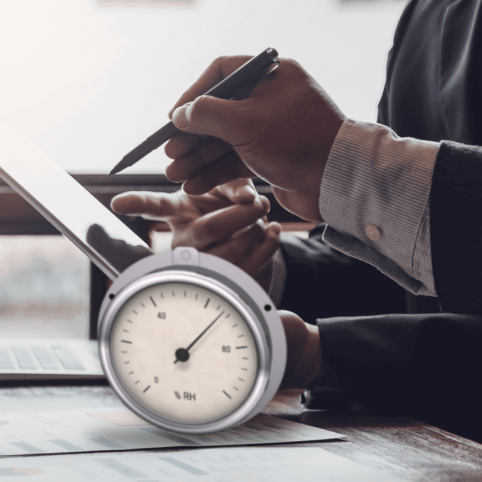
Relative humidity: 66 %
